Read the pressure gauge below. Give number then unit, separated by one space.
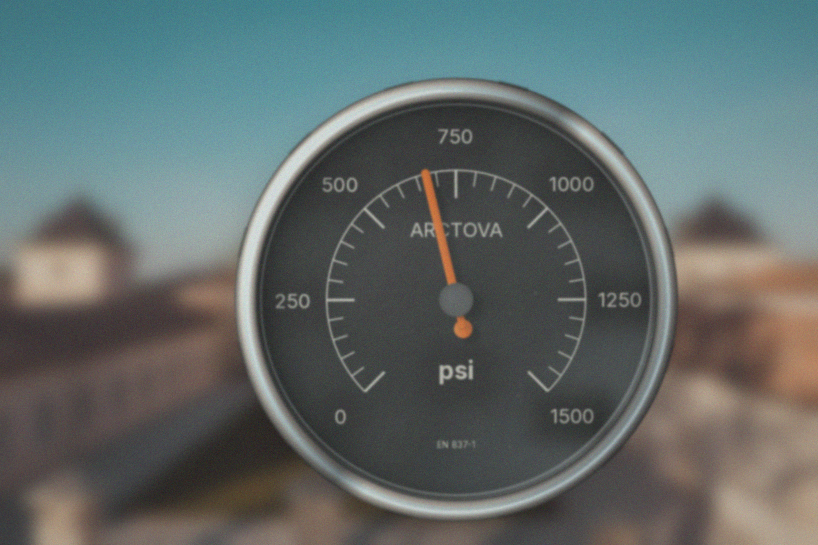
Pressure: 675 psi
